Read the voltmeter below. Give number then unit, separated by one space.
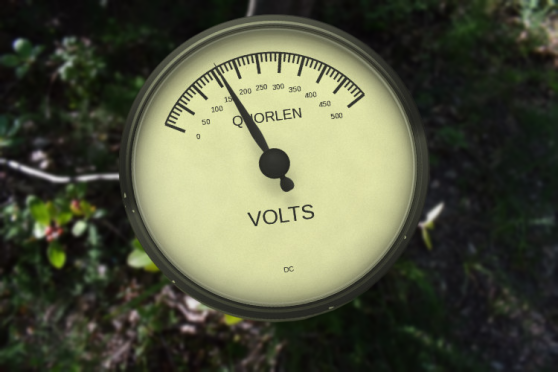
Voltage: 160 V
